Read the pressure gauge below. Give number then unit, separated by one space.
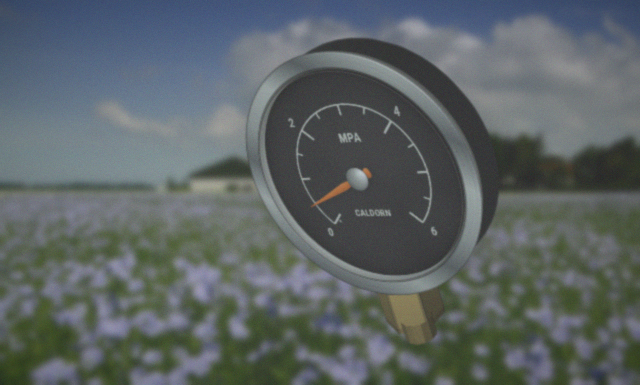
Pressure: 0.5 MPa
